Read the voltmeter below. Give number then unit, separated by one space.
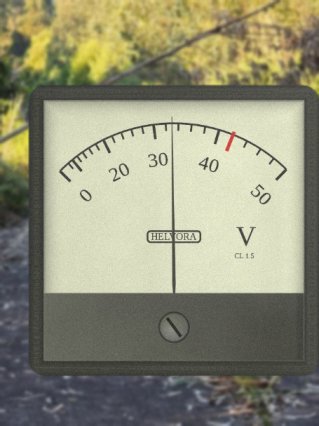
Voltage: 33 V
